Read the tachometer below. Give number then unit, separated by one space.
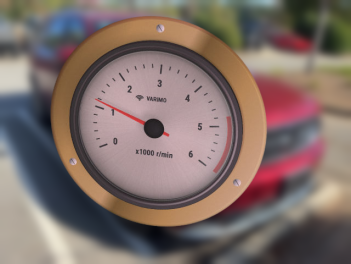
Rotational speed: 1200 rpm
